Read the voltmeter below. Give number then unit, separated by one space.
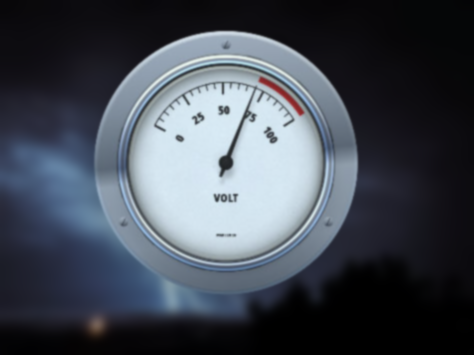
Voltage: 70 V
